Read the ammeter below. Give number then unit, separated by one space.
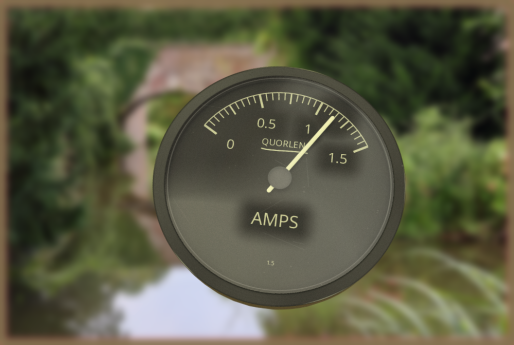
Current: 1.15 A
